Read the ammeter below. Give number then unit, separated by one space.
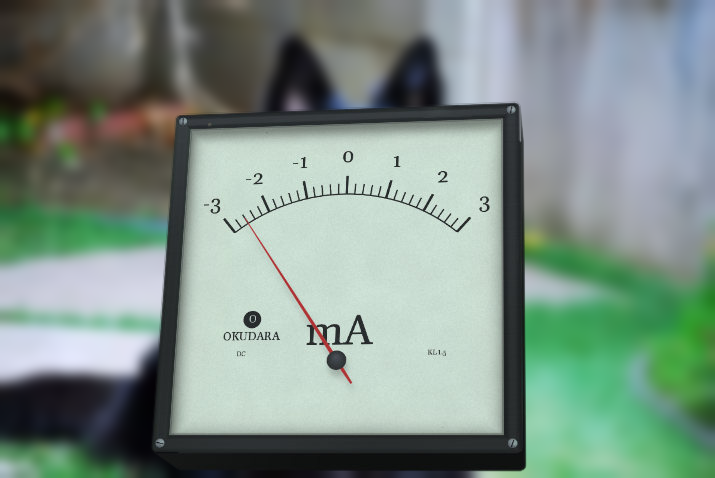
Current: -2.6 mA
